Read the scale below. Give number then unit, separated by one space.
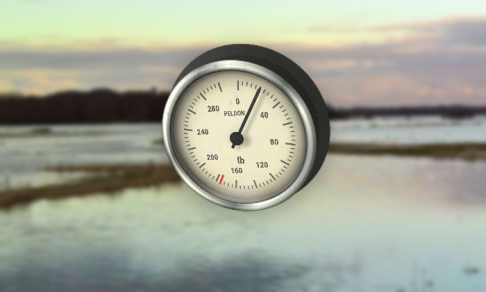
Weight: 20 lb
